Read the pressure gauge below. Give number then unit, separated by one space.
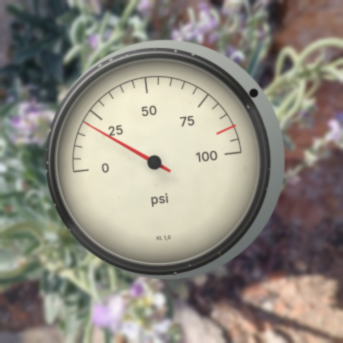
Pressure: 20 psi
